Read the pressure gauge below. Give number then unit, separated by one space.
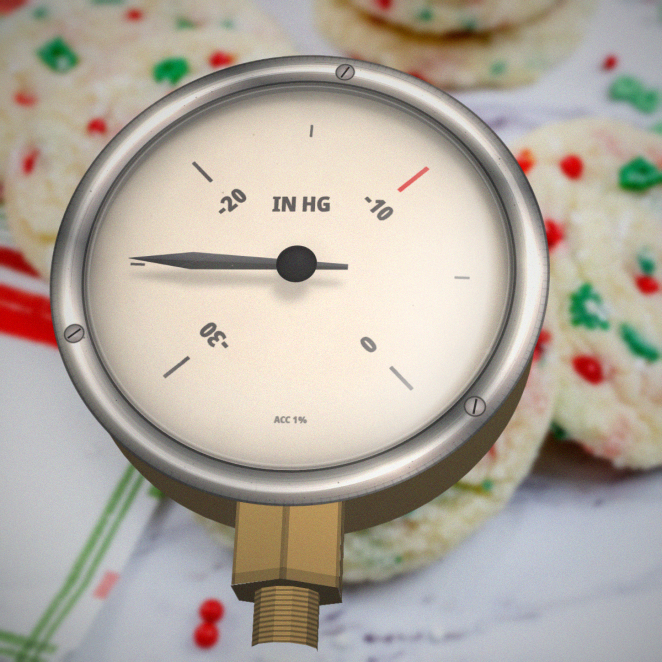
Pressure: -25 inHg
